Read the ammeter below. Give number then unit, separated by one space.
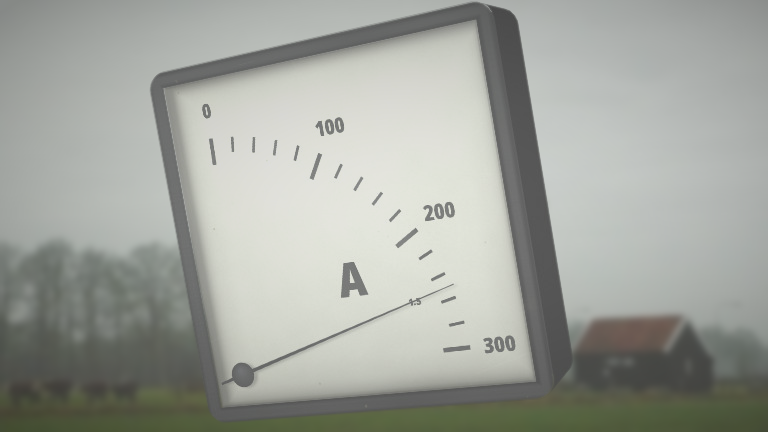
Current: 250 A
